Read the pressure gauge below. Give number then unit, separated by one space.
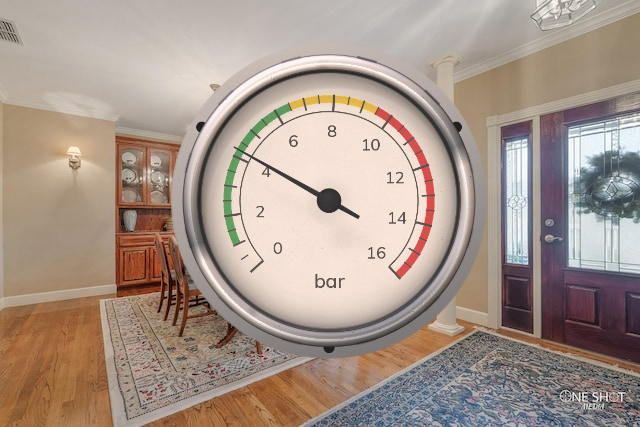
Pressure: 4.25 bar
